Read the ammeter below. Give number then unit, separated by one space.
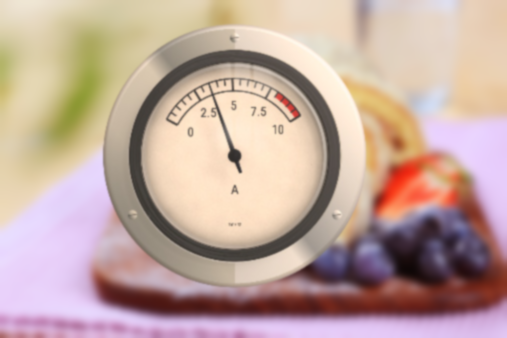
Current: 3.5 A
